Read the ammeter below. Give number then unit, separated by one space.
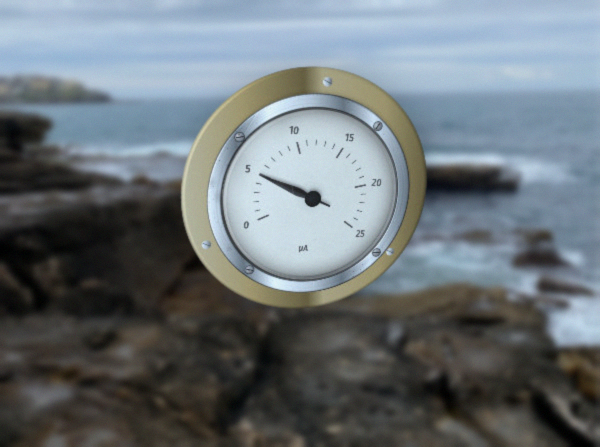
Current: 5 µA
